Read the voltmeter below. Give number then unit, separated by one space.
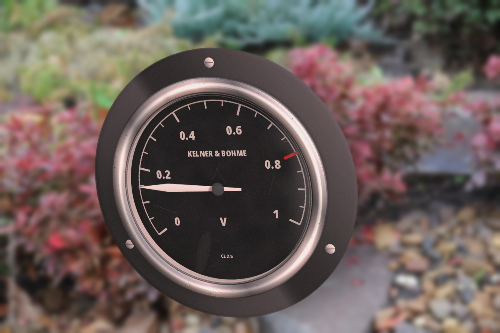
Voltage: 0.15 V
